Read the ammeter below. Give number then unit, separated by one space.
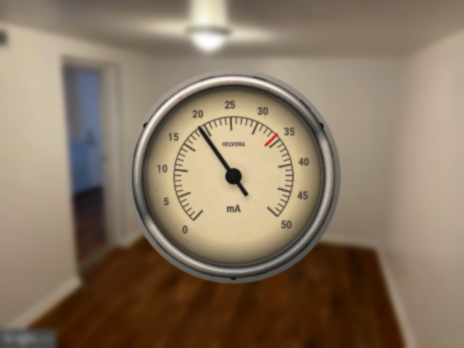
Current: 19 mA
